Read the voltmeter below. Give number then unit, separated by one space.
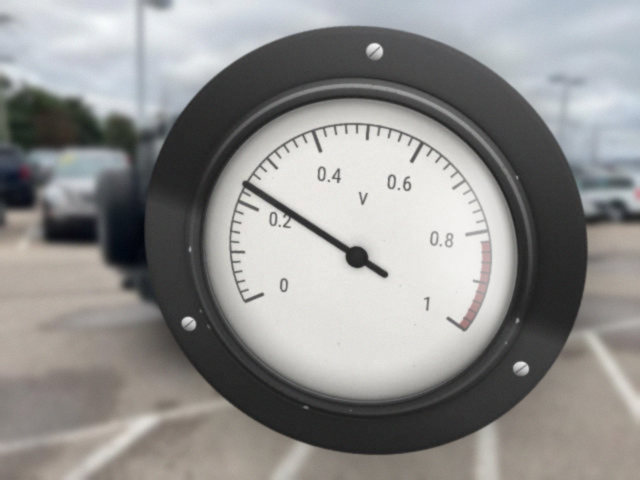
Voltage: 0.24 V
